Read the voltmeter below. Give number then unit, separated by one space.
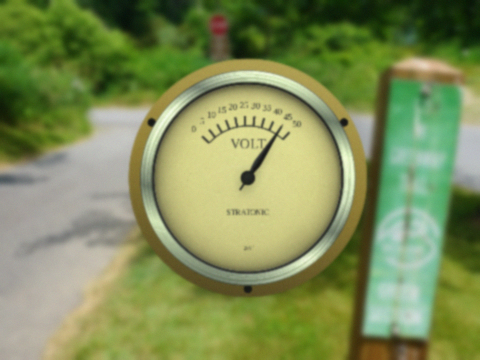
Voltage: 45 V
